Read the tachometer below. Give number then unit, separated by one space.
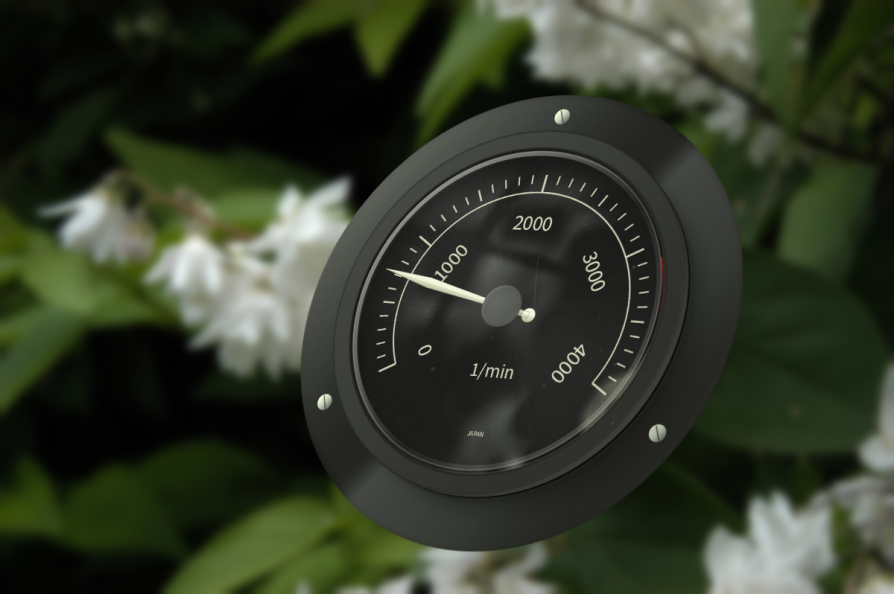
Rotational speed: 700 rpm
